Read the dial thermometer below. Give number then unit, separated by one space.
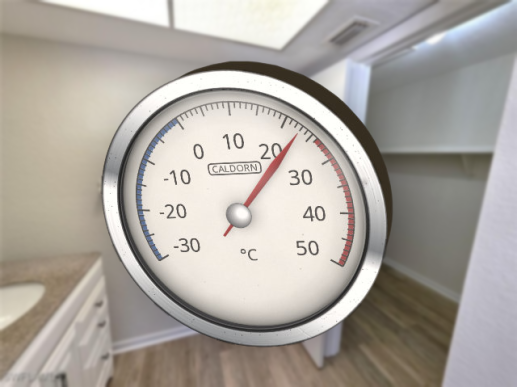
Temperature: 23 °C
